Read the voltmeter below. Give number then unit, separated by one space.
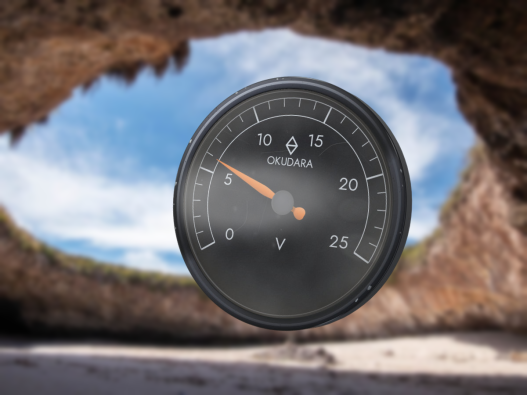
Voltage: 6 V
